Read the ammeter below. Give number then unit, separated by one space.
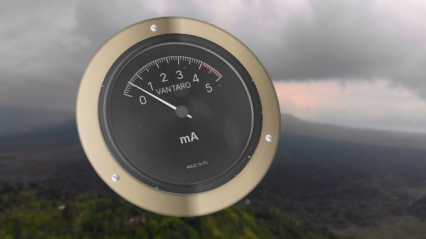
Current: 0.5 mA
